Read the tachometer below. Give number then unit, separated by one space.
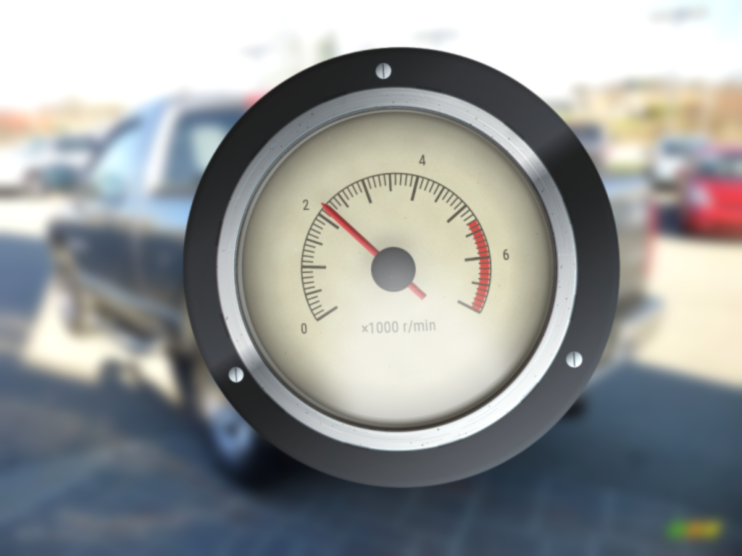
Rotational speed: 2200 rpm
